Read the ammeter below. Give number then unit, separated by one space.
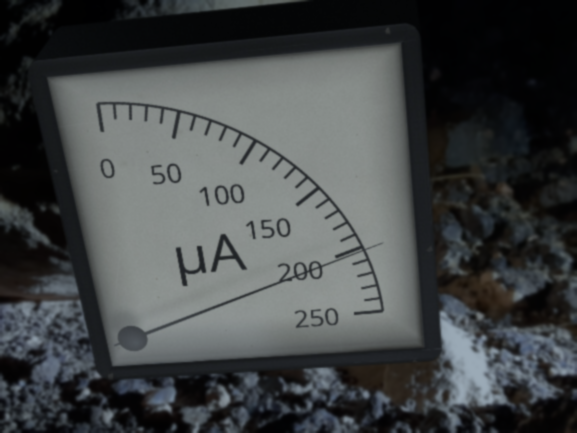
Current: 200 µA
